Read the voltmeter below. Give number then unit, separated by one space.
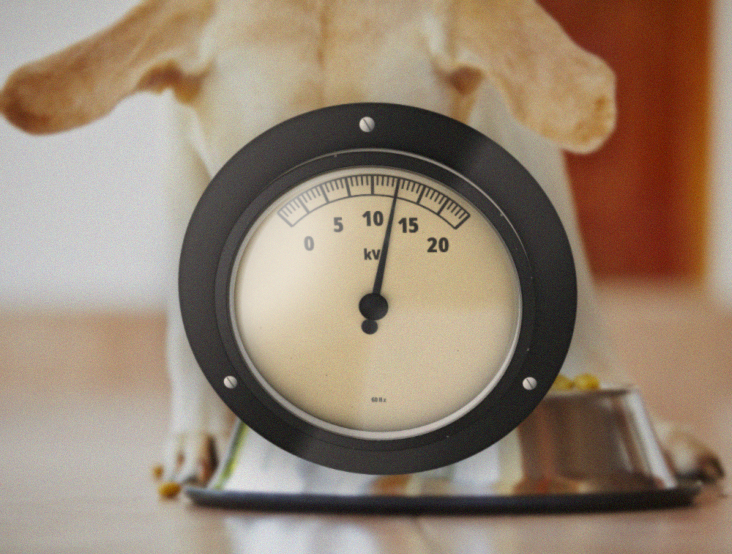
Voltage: 12.5 kV
